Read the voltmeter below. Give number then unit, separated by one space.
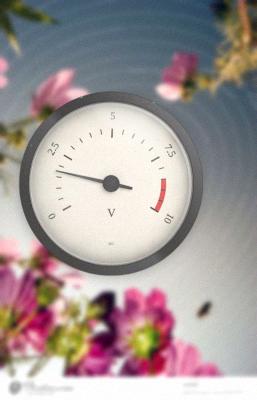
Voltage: 1.75 V
